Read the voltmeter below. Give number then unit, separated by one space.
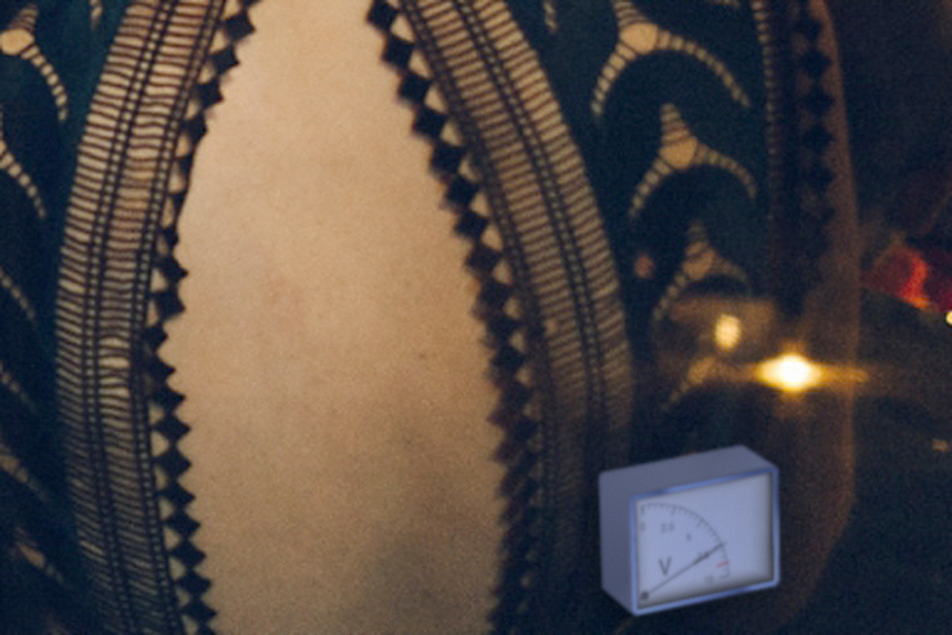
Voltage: 7.5 V
